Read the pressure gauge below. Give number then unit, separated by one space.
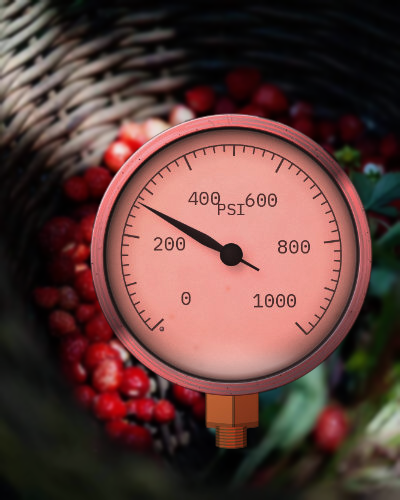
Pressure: 270 psi
